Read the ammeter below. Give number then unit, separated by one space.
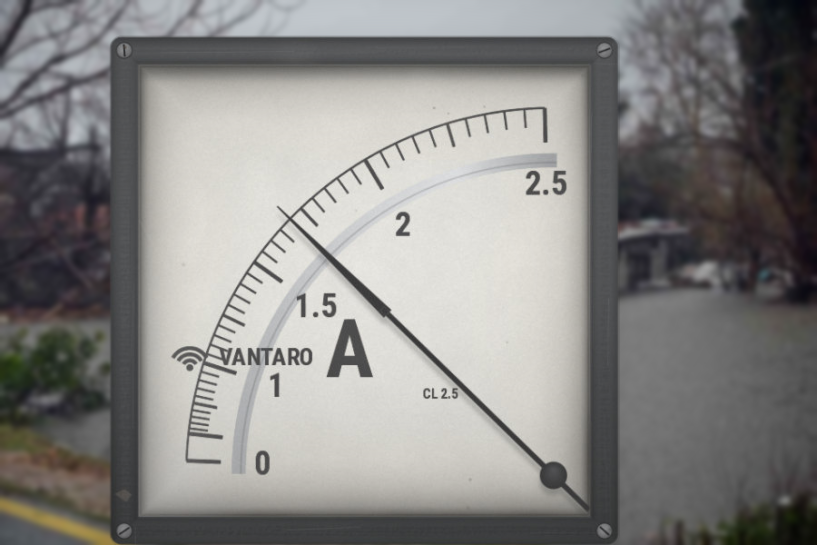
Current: 1.7 A
